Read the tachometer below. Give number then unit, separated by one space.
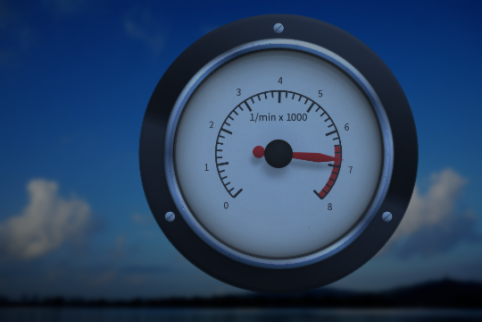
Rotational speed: 6800 rpm
